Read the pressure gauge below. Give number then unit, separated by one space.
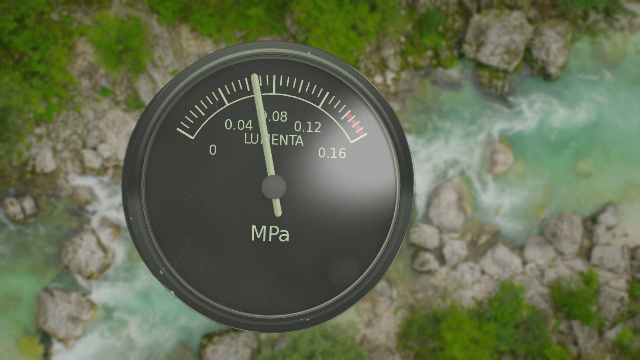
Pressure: 0.065 MPa
